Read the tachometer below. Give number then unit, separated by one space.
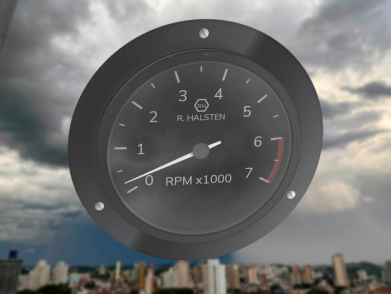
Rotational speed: 250 rpm
